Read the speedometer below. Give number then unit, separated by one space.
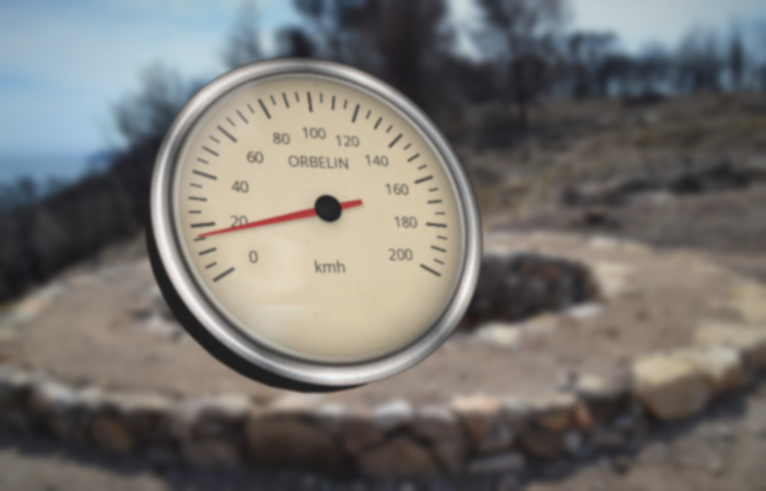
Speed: 15 km/h
